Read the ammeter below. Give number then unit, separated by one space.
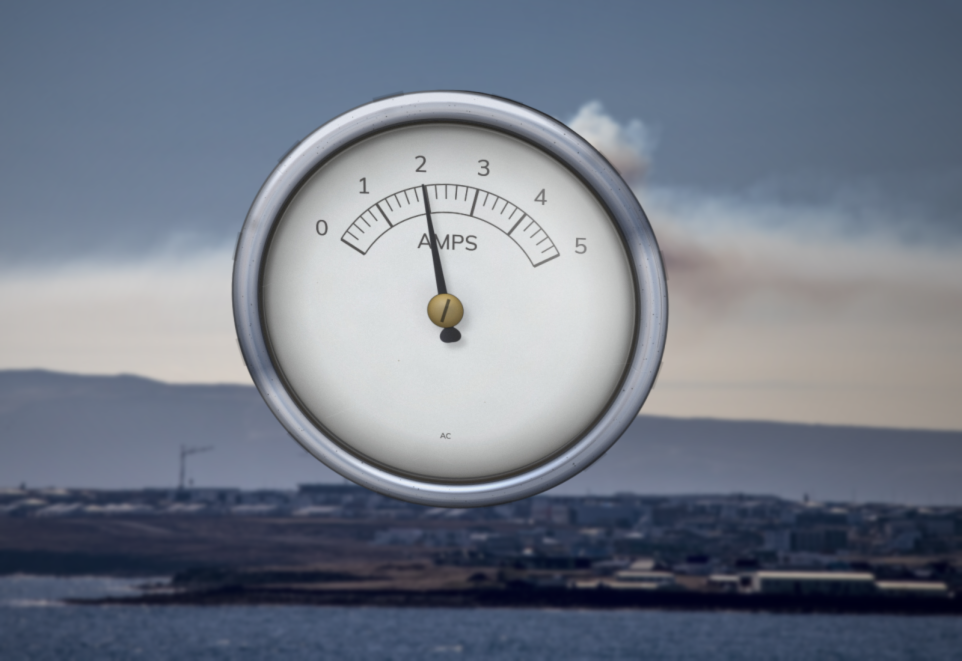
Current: 2 A
